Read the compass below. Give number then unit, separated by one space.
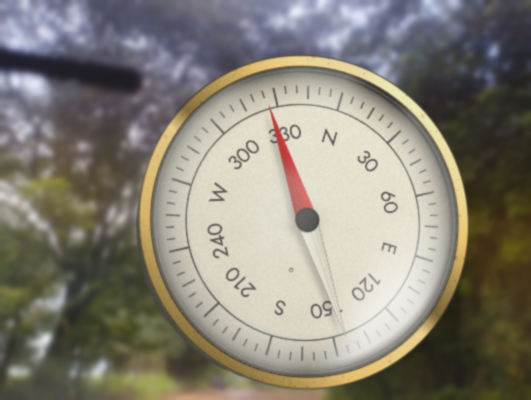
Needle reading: 325 °
